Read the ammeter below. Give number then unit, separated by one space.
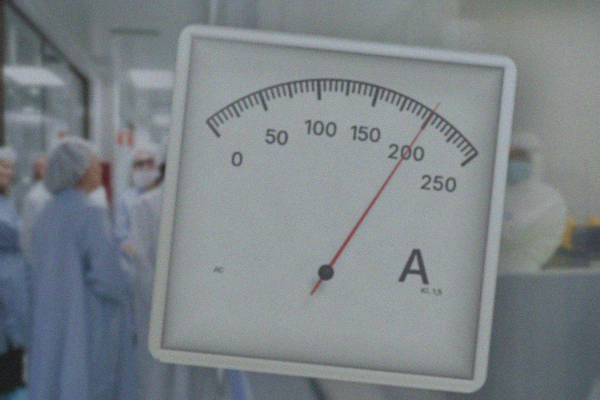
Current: 200 A
